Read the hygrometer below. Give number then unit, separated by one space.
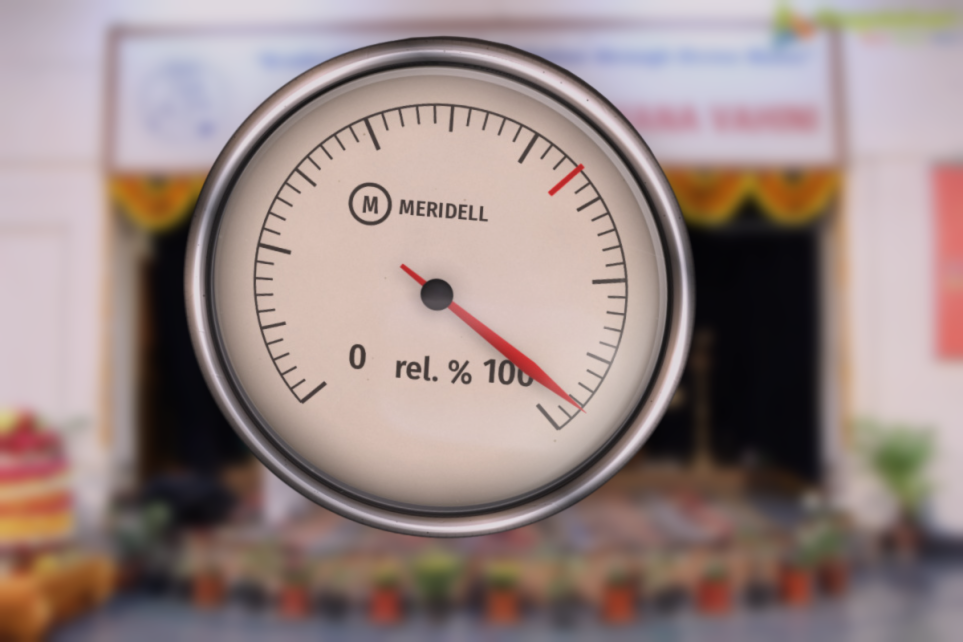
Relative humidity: 96 %
